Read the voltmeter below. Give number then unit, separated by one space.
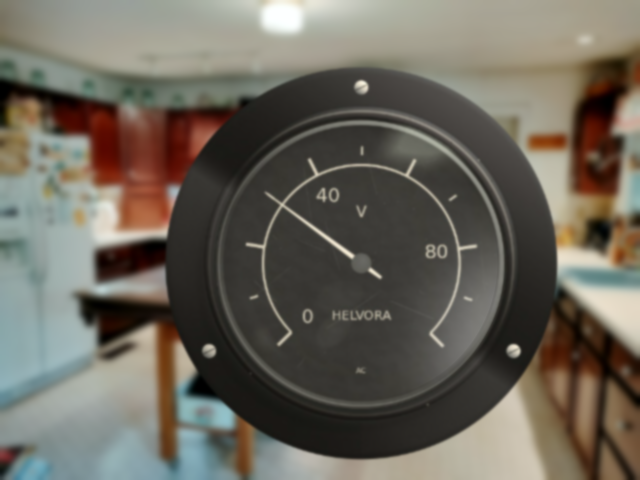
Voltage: 30 V
